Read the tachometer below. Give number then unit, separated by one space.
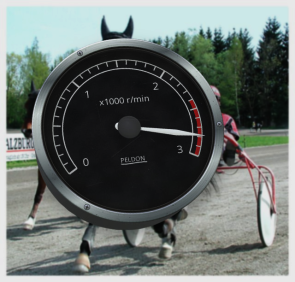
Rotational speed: 2800 rpm
